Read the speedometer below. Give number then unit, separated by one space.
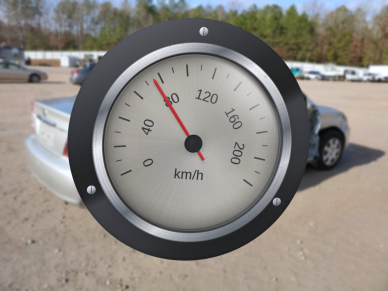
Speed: 75 km/h
